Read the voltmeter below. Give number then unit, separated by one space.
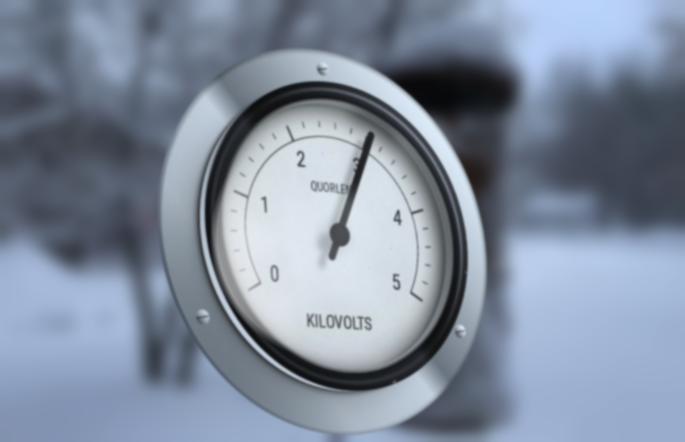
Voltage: 3 kV
